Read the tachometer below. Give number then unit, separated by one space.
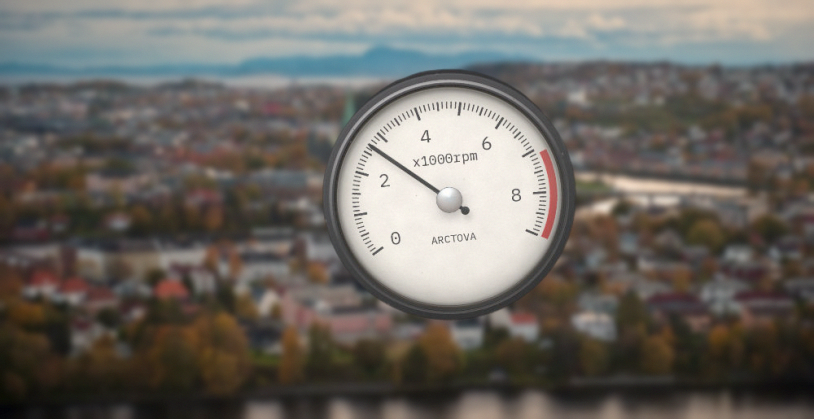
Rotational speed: 2700 rpm
